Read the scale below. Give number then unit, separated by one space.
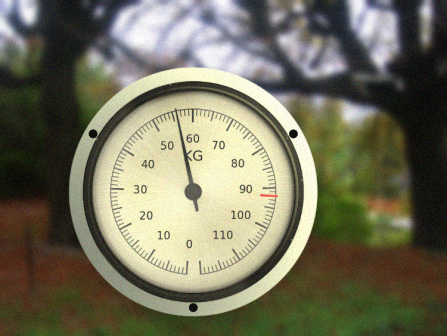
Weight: 56 kg
